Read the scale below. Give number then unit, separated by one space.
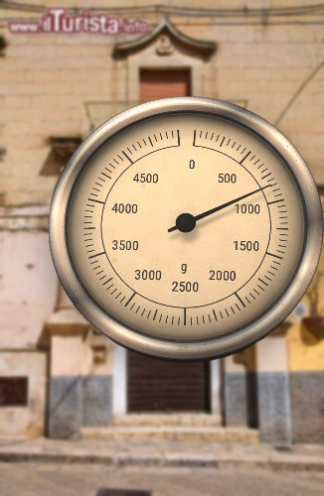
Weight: 850 g
